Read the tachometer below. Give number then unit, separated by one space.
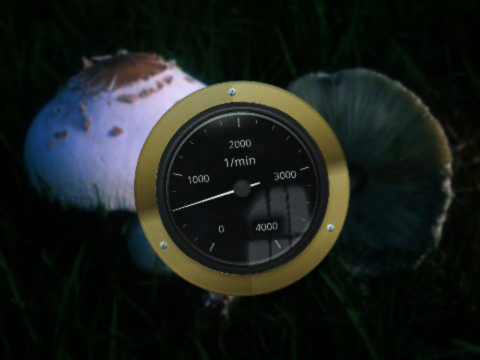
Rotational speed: 600 rpm
